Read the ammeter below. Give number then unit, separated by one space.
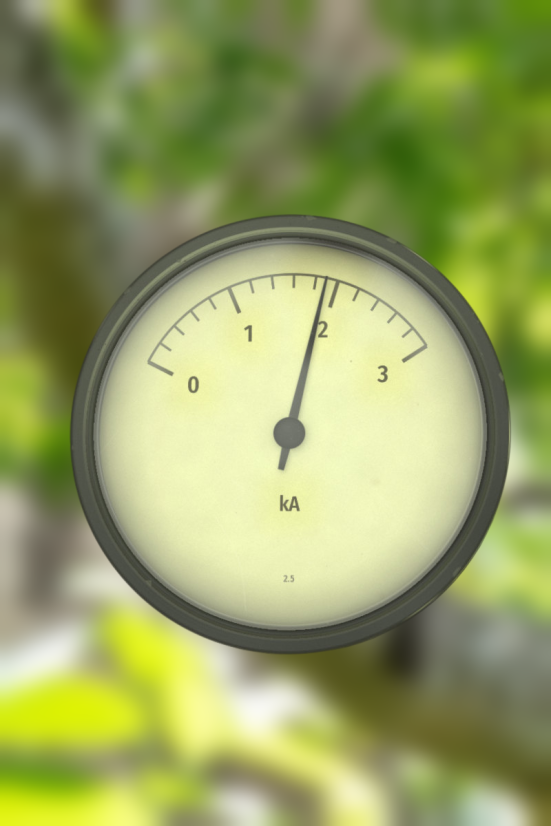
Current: 1.9 kA
